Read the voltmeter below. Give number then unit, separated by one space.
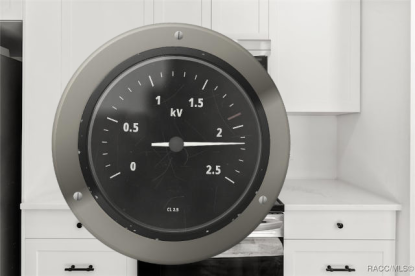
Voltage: 2.15 kV
